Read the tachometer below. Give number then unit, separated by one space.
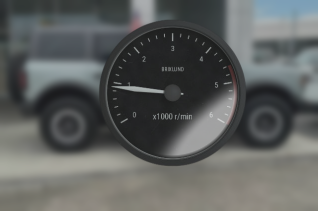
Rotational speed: 900 rpm
